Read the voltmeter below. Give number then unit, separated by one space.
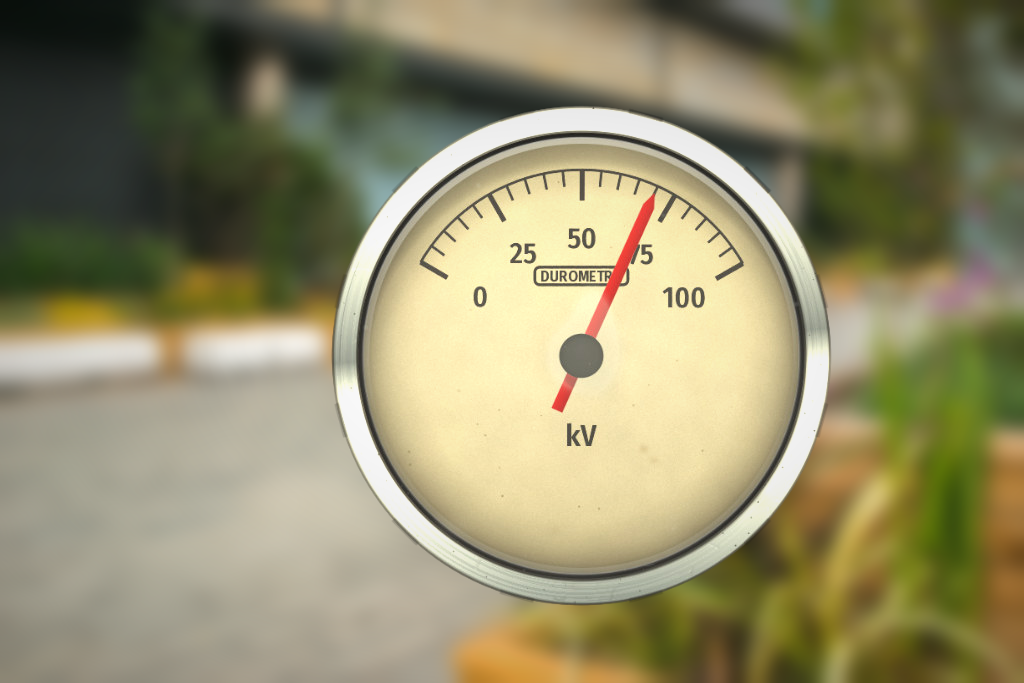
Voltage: 70 kV
